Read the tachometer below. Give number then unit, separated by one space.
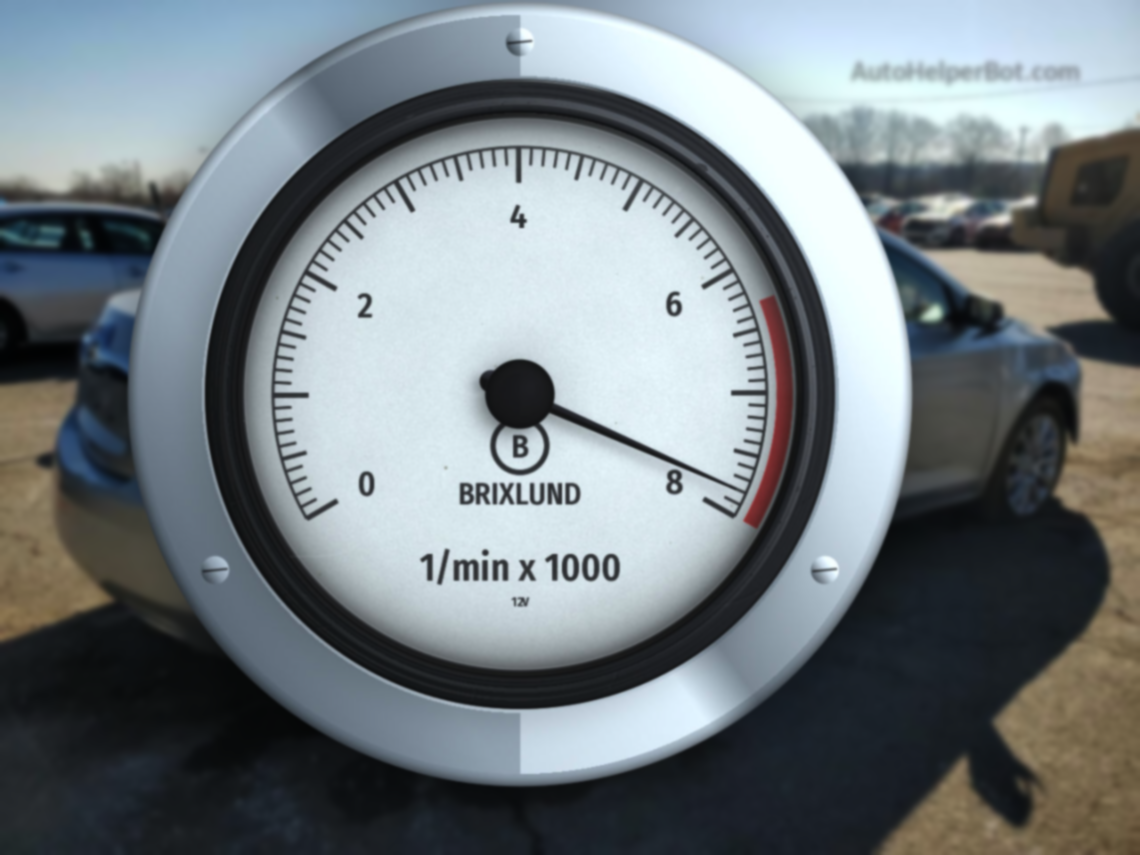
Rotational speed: 7800 rpm
